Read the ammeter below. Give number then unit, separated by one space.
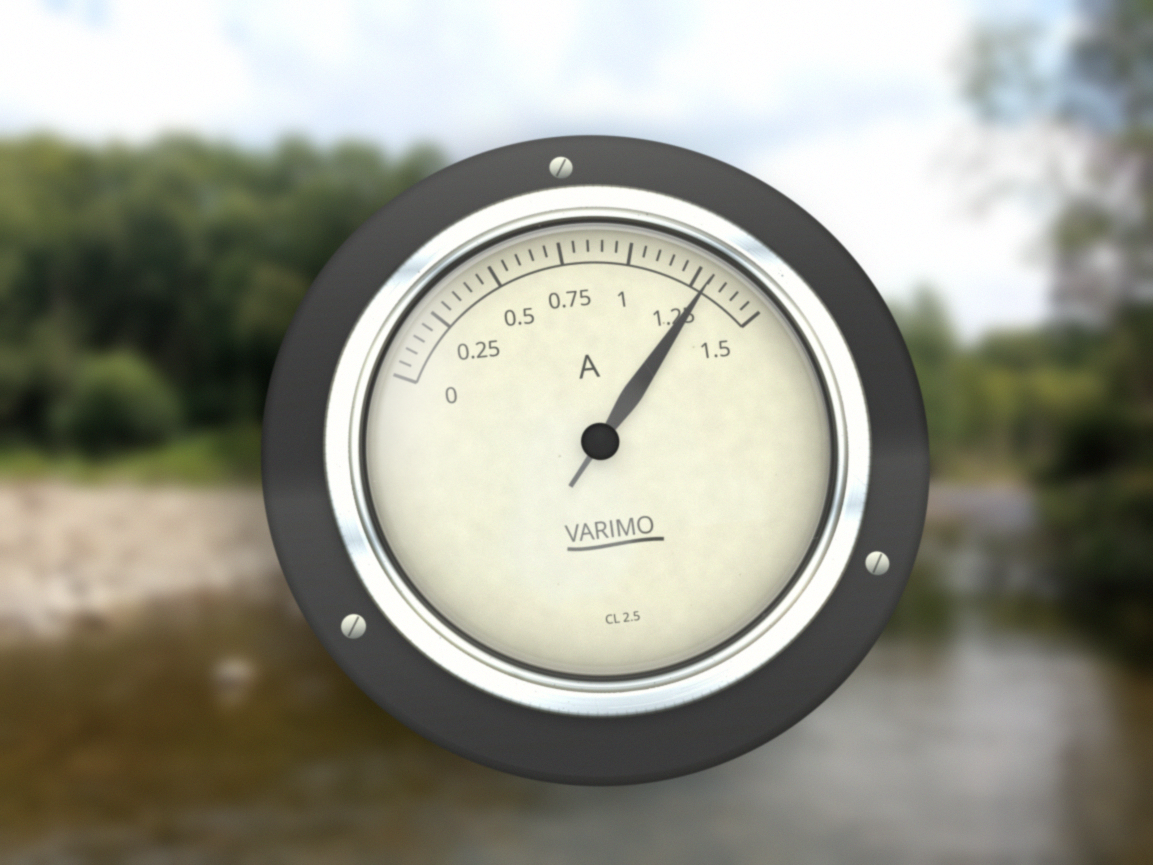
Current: 1.3 A
